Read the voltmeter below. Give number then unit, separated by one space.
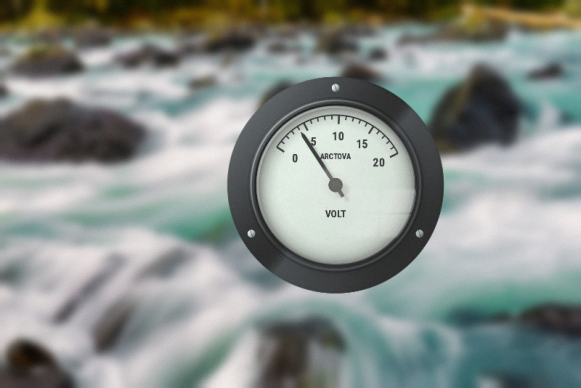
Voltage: 4 V
